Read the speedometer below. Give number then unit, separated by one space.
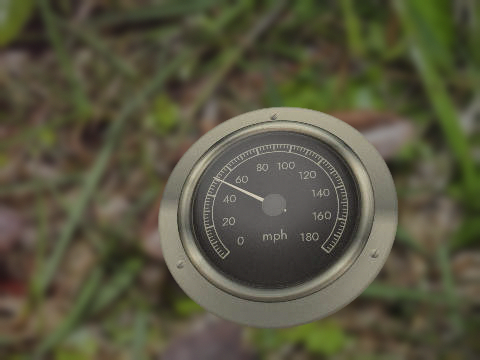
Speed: 50 mph
